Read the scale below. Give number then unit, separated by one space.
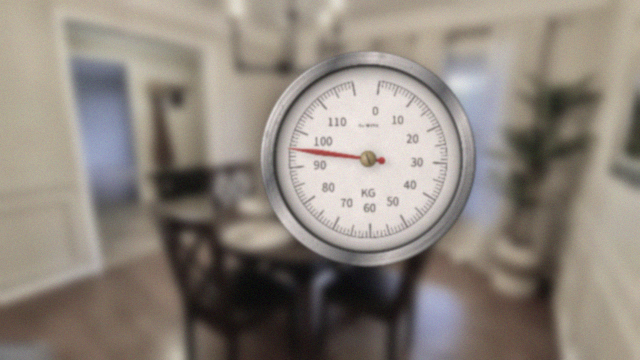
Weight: 95 kg
